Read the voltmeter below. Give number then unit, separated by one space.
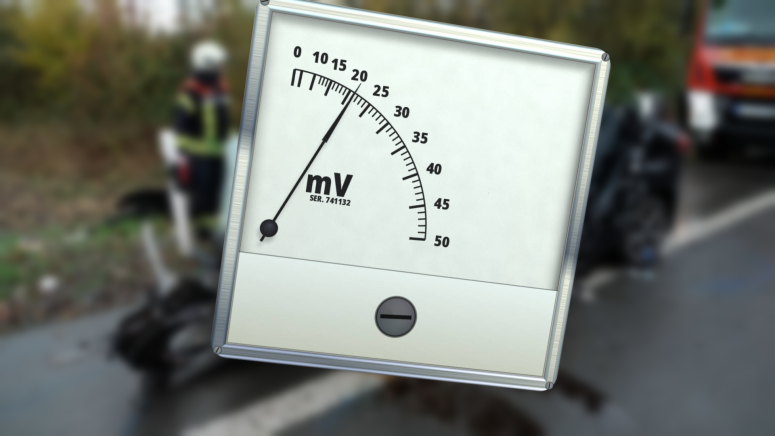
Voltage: 21 mV
